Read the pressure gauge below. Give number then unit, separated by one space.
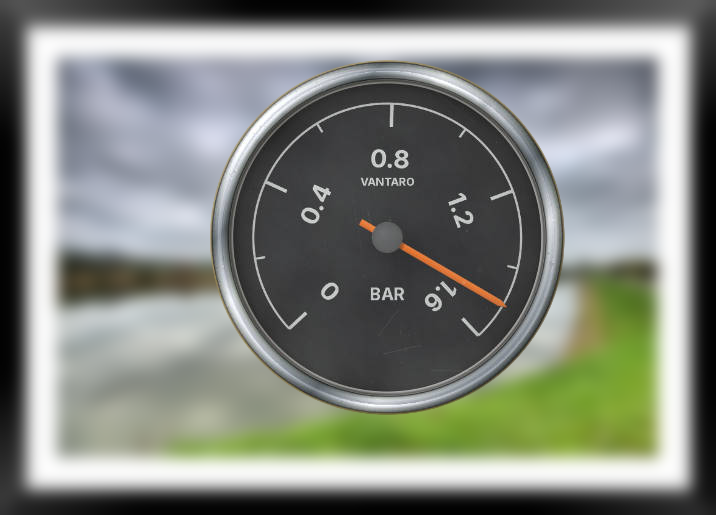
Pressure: 1.5 bar
